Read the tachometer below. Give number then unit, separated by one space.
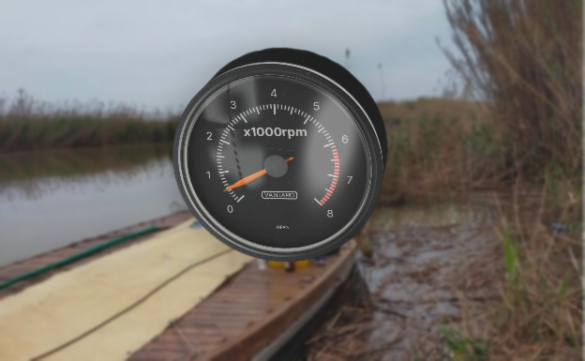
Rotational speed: 500 rpm
